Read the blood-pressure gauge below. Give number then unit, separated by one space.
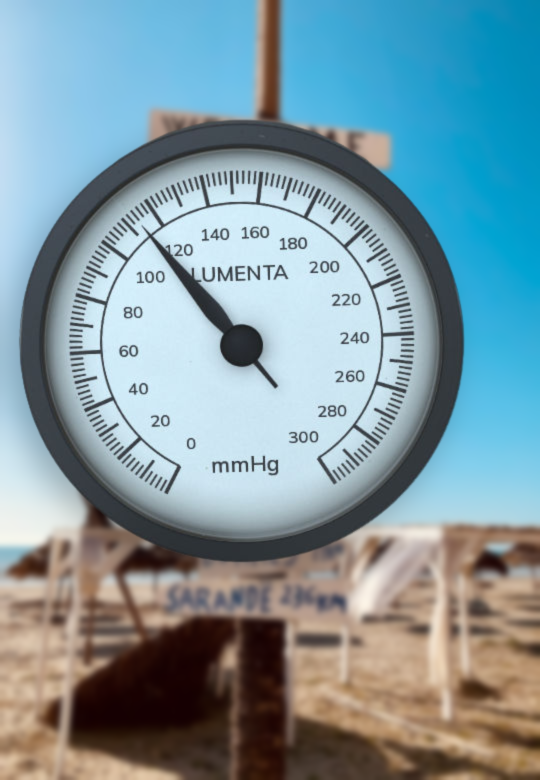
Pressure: 114 mmHg
